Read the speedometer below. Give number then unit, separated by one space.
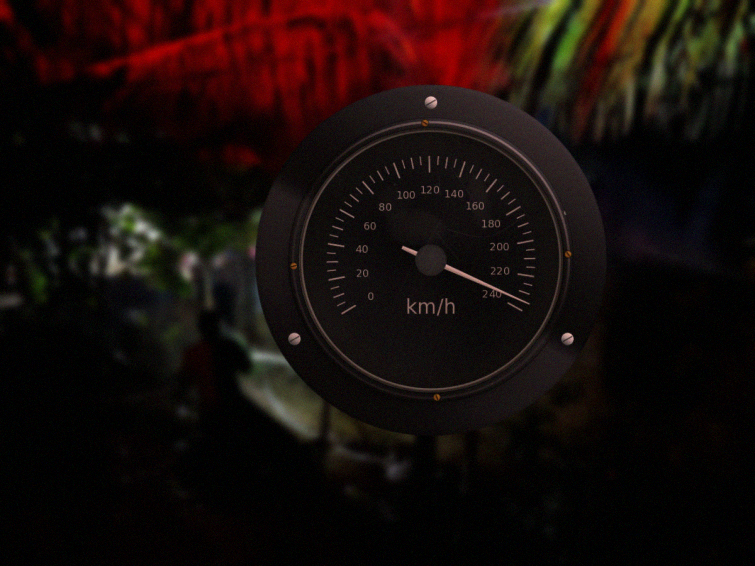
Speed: 235 km/h
